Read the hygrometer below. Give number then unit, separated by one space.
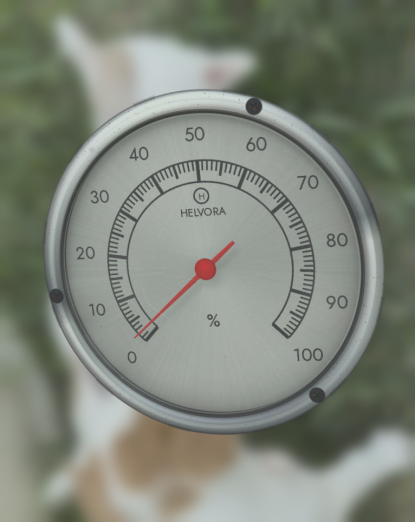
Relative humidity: 2 %
